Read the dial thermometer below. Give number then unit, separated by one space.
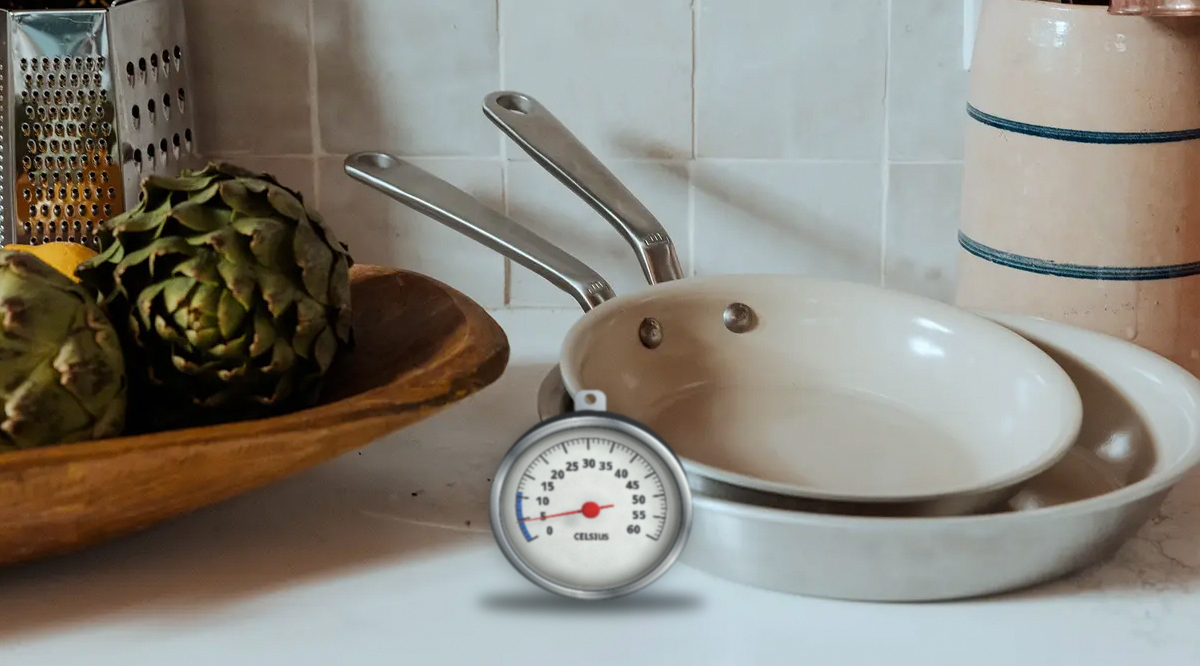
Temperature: 5 °C
